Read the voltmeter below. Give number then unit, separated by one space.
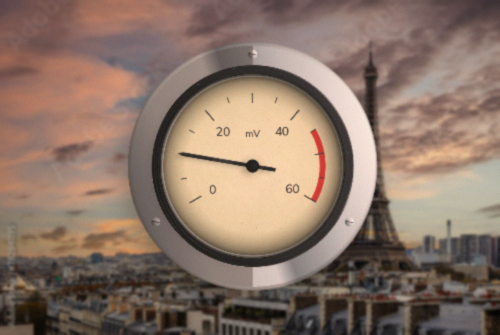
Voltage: 10 mV
